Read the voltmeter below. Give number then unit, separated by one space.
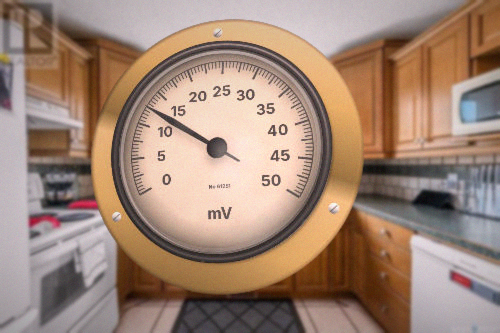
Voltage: 12.5 mV
